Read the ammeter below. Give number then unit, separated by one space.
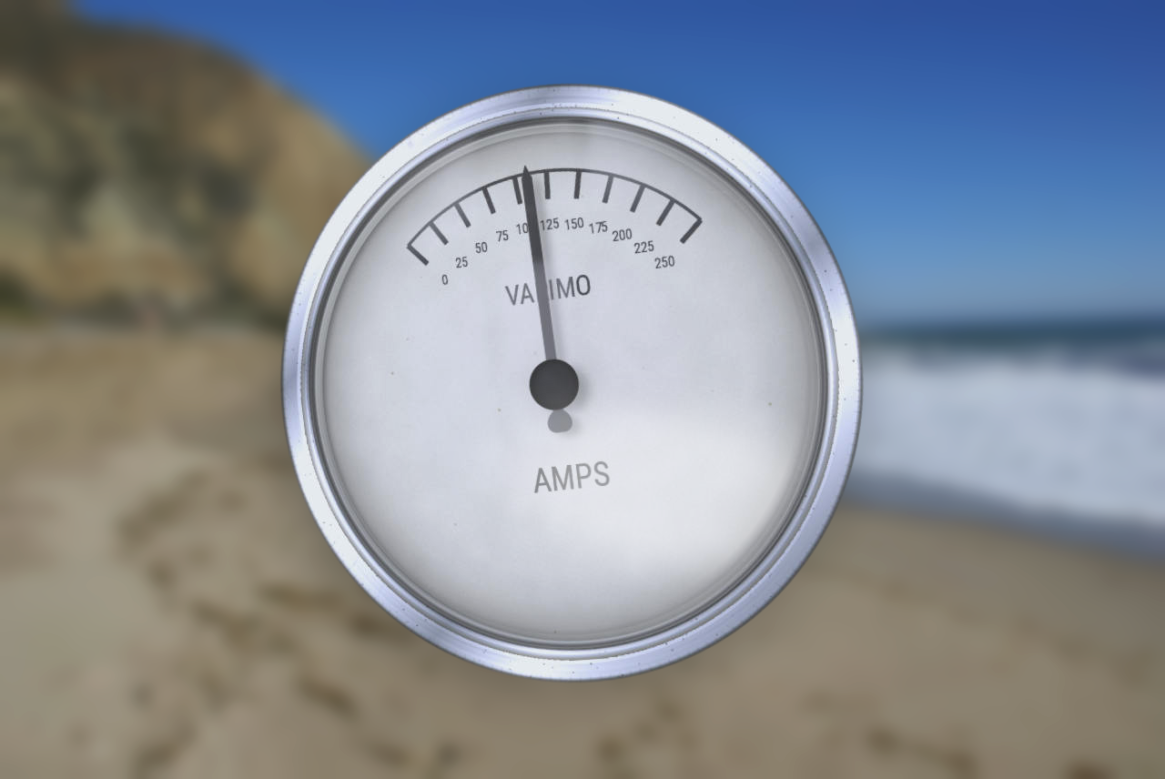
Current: 112.5 A
